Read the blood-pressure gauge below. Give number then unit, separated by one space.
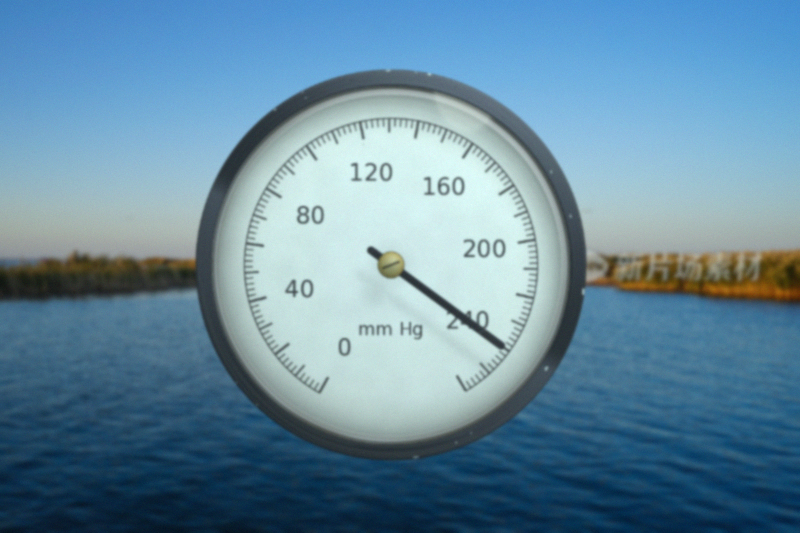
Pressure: 240 mmHg
